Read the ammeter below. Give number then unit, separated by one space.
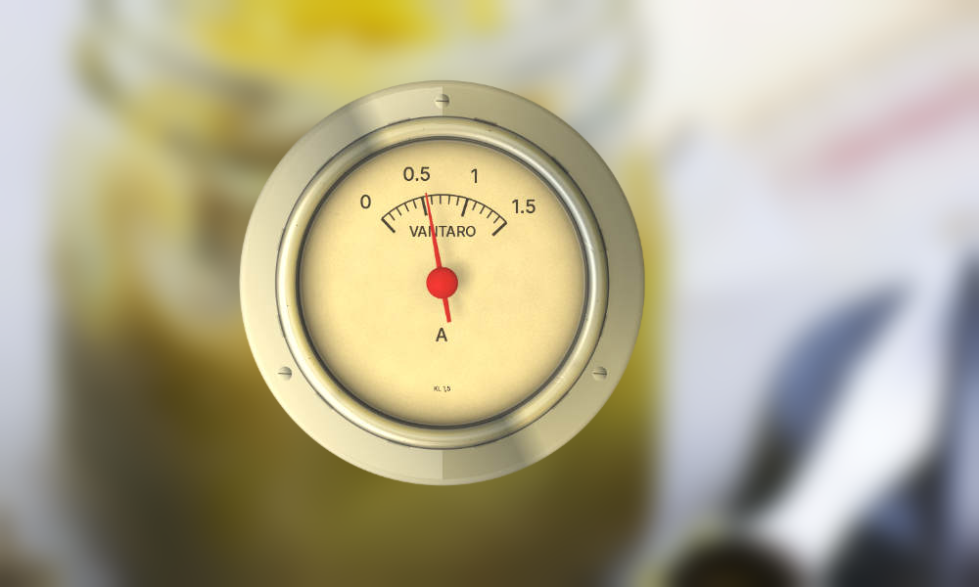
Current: 0.55 A
